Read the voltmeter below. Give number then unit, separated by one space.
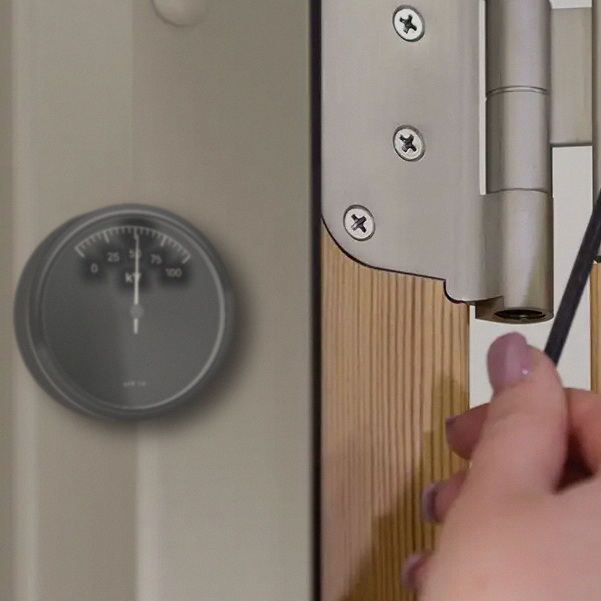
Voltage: 50 kV
